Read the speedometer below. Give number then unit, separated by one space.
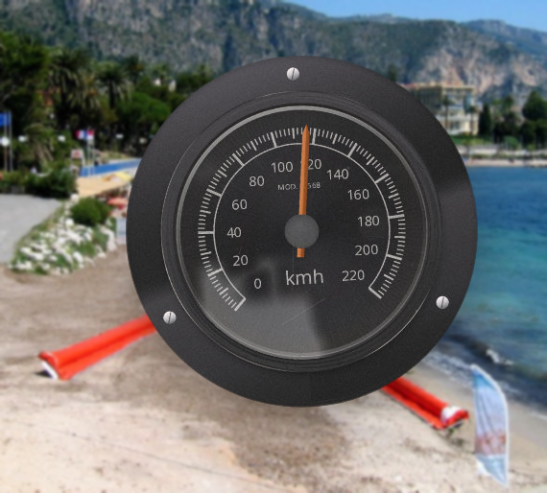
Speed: 116 km/h
